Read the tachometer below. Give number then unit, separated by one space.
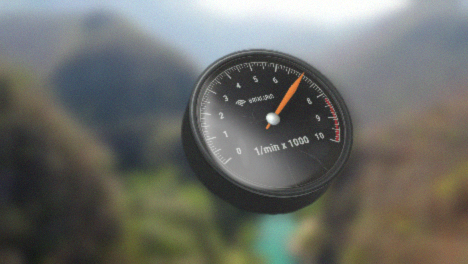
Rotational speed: 7000 rpm
